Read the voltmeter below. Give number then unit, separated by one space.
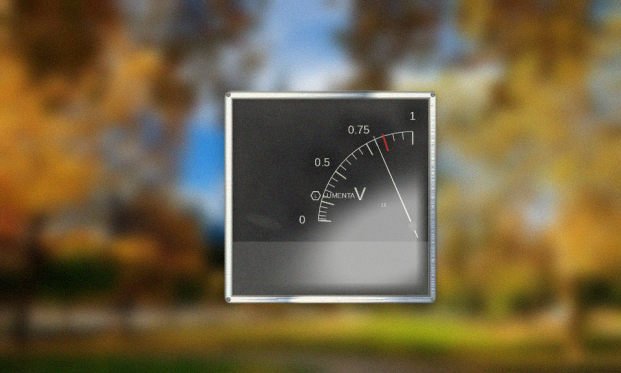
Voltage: 0.8 V
